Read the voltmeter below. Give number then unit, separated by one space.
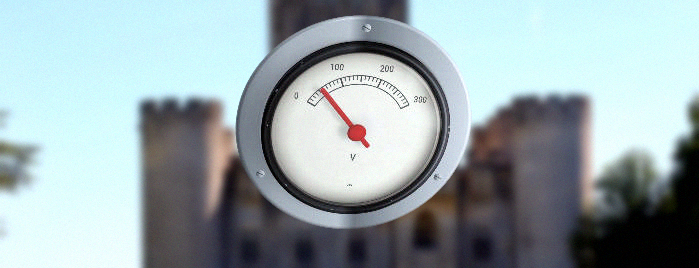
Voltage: 50 V
